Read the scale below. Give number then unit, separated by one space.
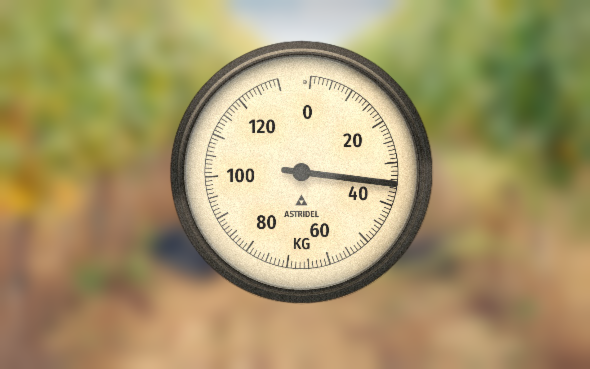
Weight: 35 kg
